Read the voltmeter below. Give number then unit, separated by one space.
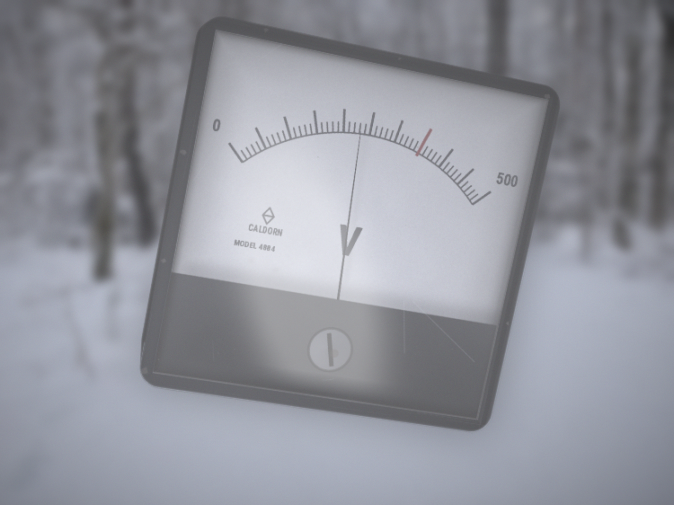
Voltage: 230 V
